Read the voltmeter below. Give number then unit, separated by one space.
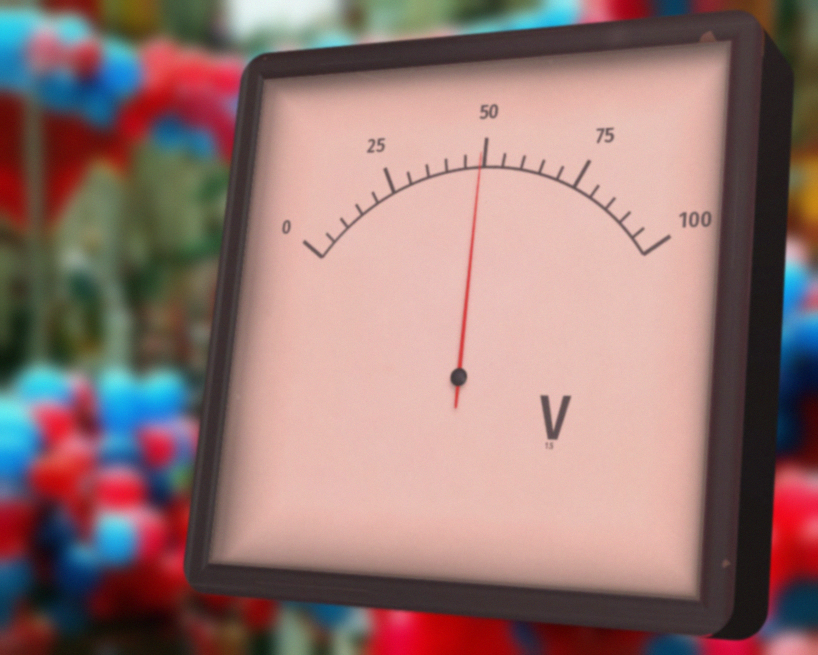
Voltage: 50 V
